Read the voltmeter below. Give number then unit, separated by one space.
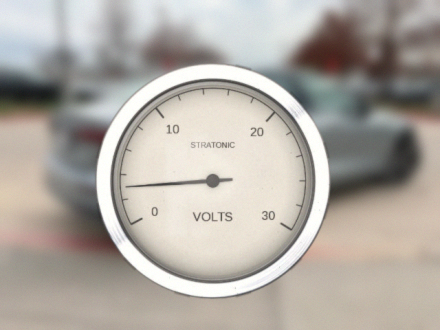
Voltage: 3 V
